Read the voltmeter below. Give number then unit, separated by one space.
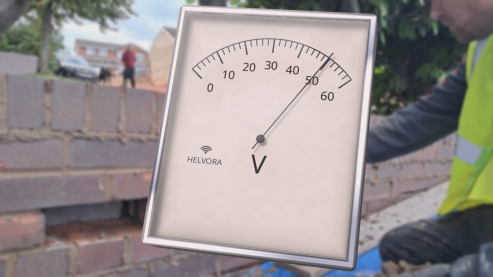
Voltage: 50 V
